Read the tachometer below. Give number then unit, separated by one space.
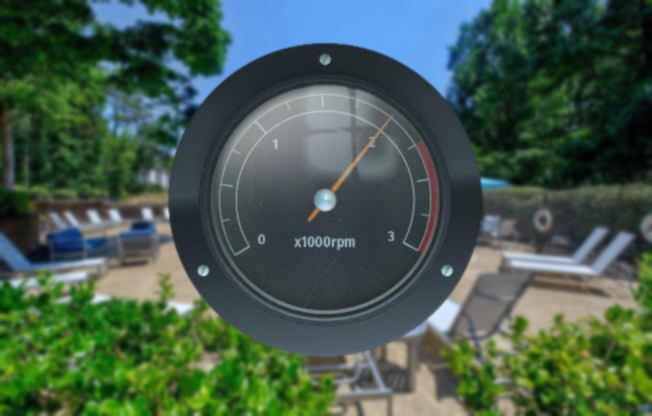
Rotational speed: 2000 rpm
